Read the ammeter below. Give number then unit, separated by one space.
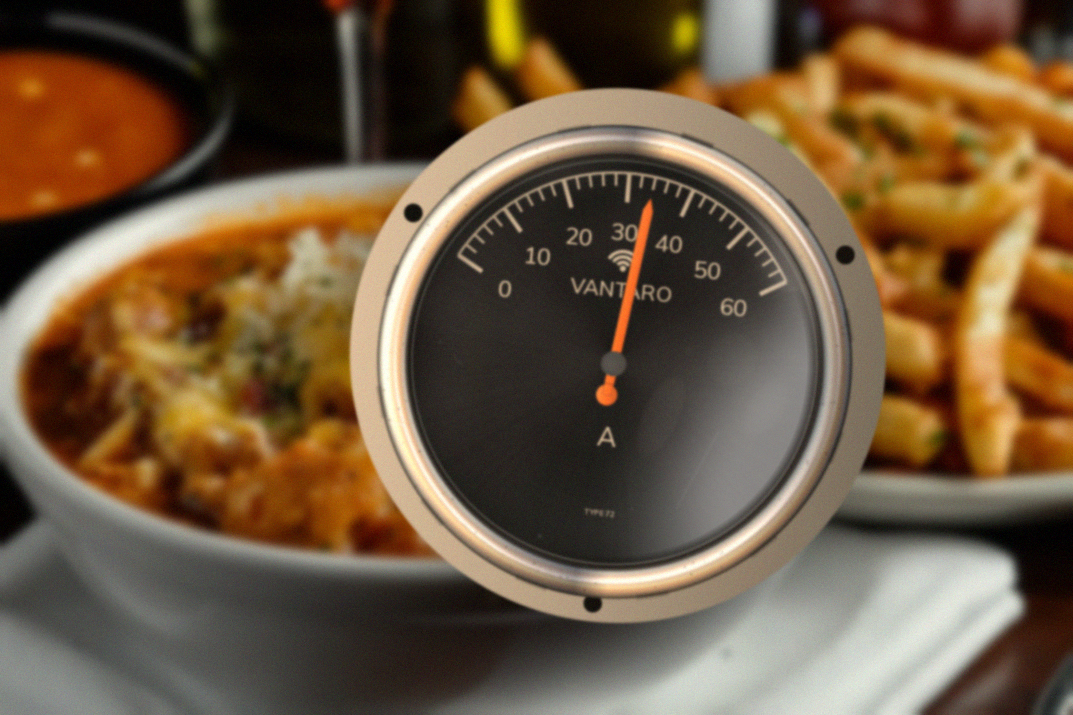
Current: 34 A
